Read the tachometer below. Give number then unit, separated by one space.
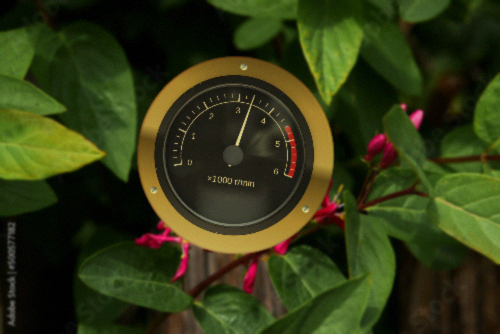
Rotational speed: 3400 rpm
